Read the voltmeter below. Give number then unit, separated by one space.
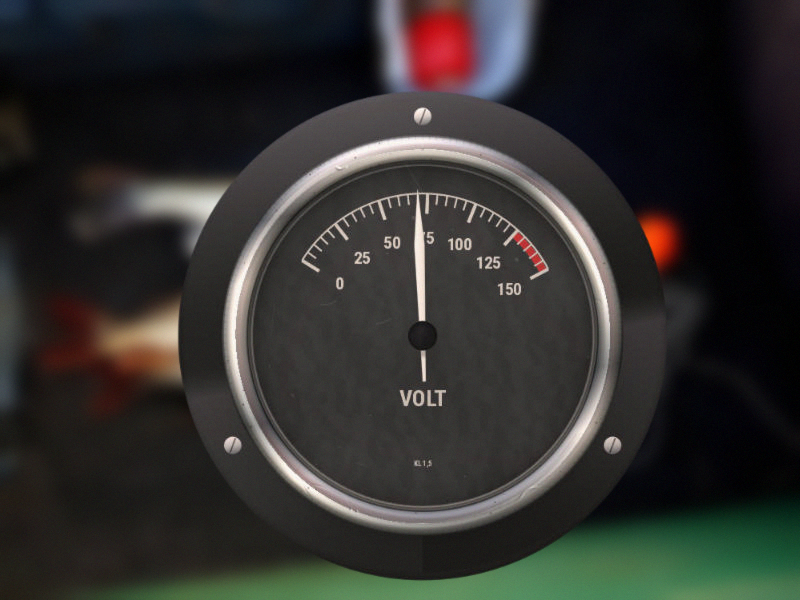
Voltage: 70 V
